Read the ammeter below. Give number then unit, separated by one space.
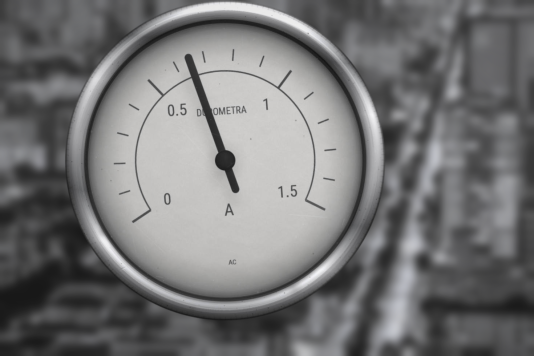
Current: 0.65 A
